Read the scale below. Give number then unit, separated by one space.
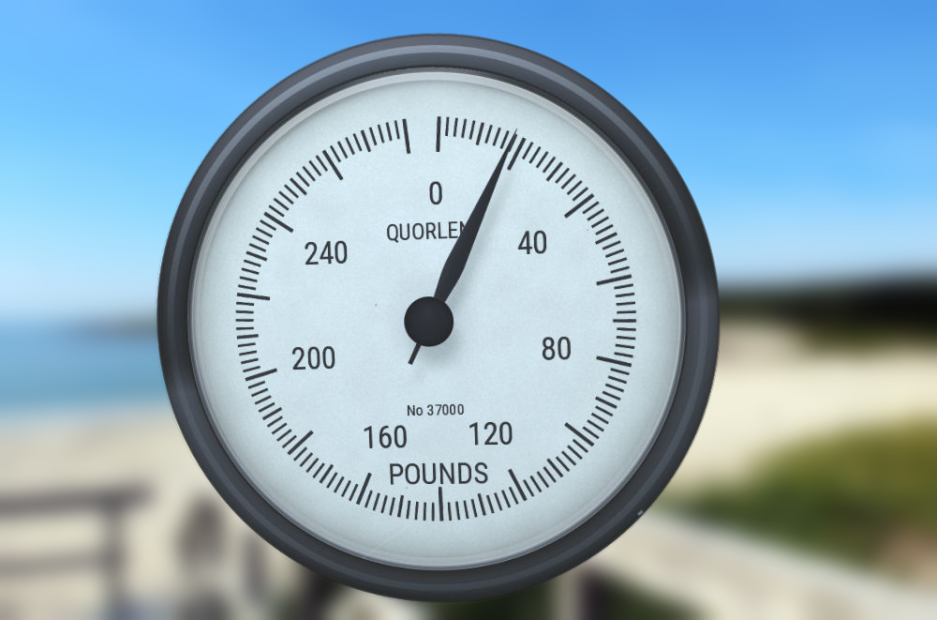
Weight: 18 lb
